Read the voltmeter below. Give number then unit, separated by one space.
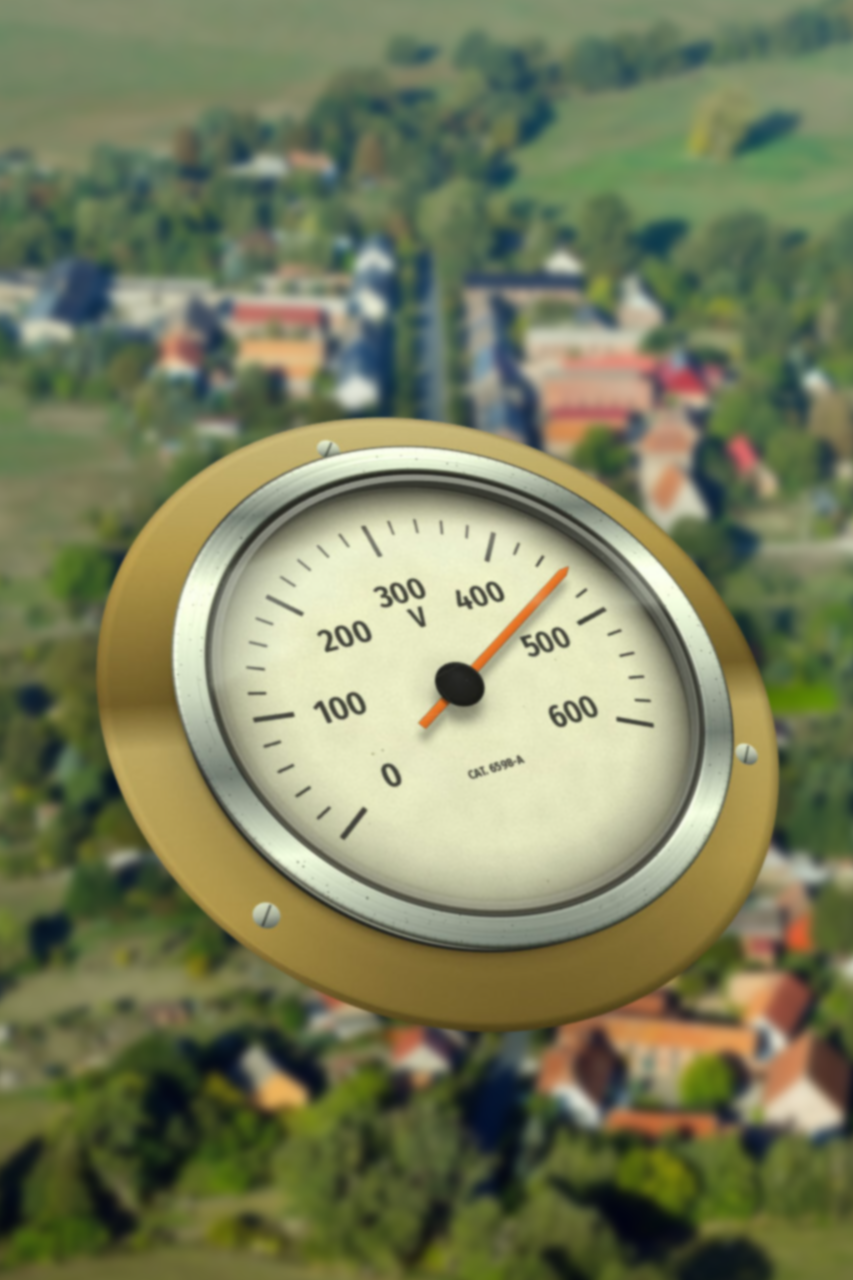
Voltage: 460 V
